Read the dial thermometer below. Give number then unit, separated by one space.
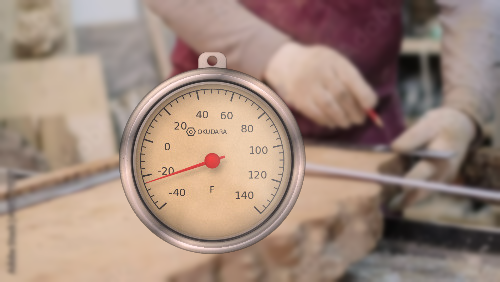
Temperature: -24 °F
